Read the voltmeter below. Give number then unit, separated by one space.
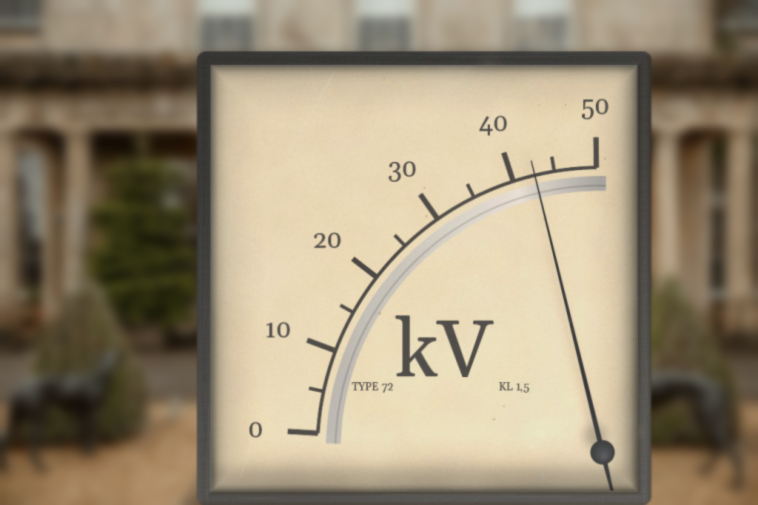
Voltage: 42.5 kV
